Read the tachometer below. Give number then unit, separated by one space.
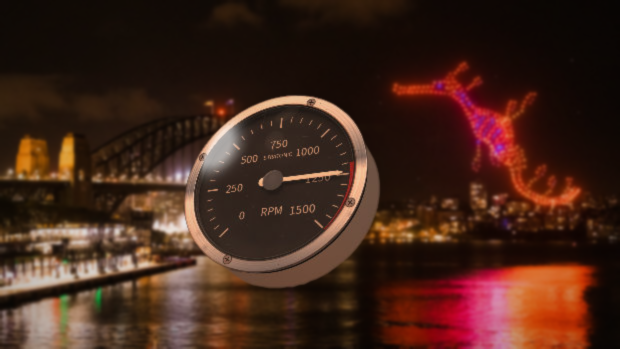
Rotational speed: 1250 rpm
